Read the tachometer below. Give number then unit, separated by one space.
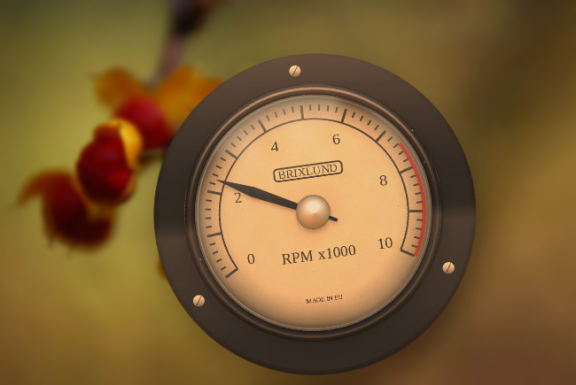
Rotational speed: 2300 rpm
